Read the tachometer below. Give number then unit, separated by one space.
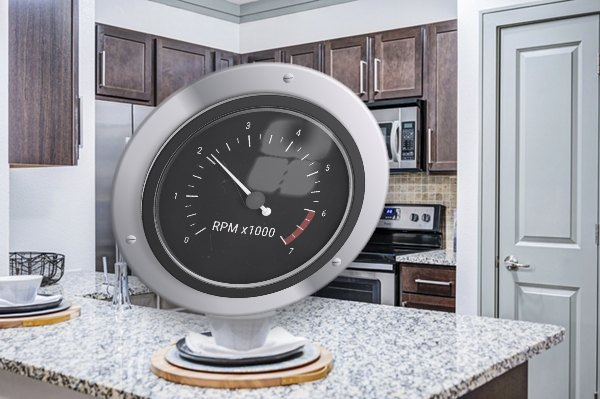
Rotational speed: 2125 rpm
